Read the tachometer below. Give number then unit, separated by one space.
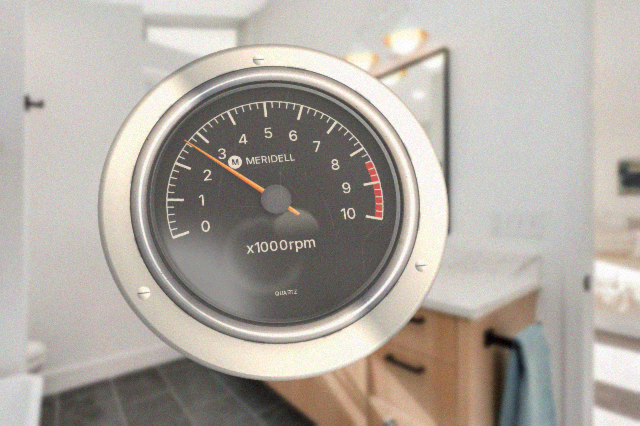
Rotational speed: 2600 rpm
